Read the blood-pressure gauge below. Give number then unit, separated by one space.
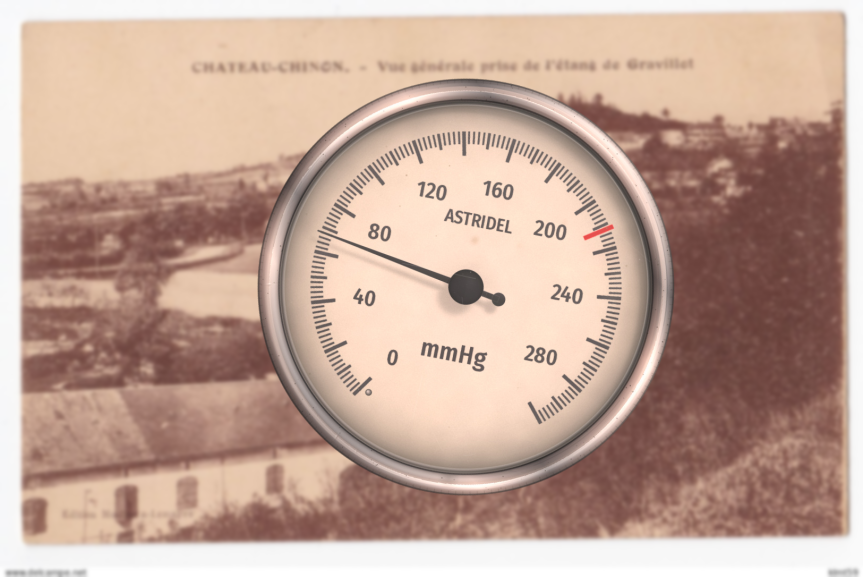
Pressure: 68 mmHg
